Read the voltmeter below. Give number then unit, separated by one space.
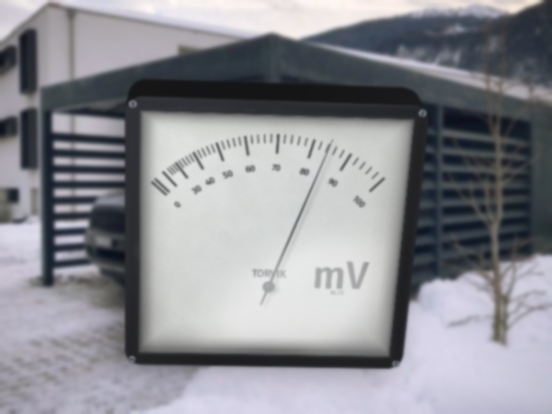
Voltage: 84 mV
